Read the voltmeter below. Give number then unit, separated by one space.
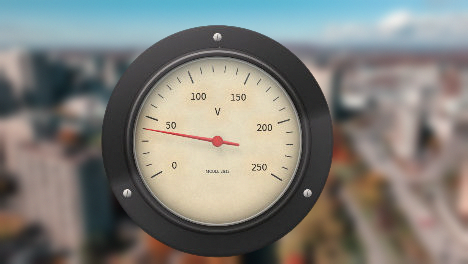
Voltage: 40 V
